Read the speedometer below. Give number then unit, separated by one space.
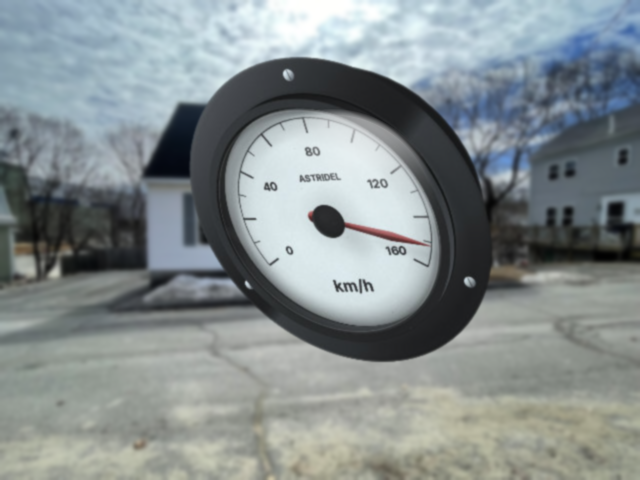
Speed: 150 km/h
